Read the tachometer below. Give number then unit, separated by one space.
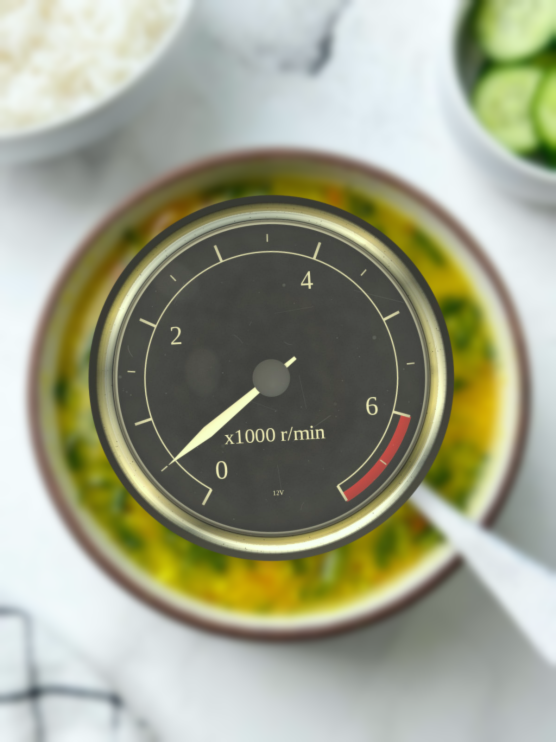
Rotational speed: 500 rpm
